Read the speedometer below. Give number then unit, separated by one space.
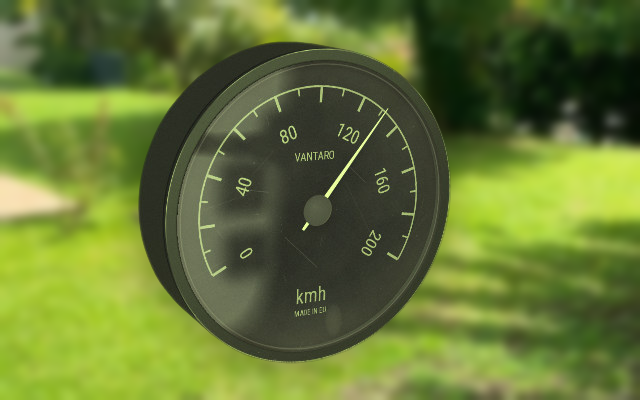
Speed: 130 km/h
